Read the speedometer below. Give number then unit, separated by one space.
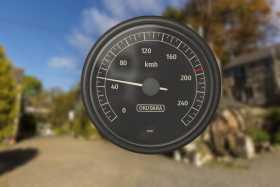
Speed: 50 km/h
